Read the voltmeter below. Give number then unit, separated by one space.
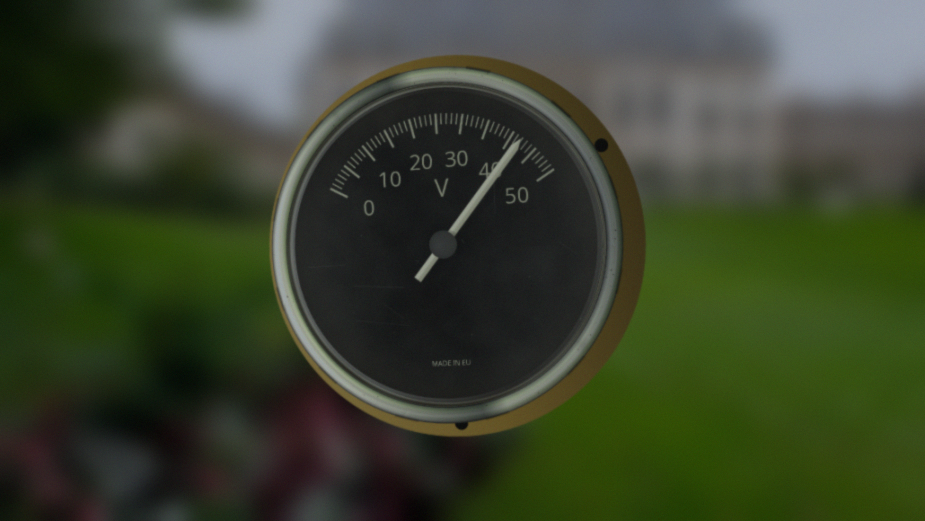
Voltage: 42 V
